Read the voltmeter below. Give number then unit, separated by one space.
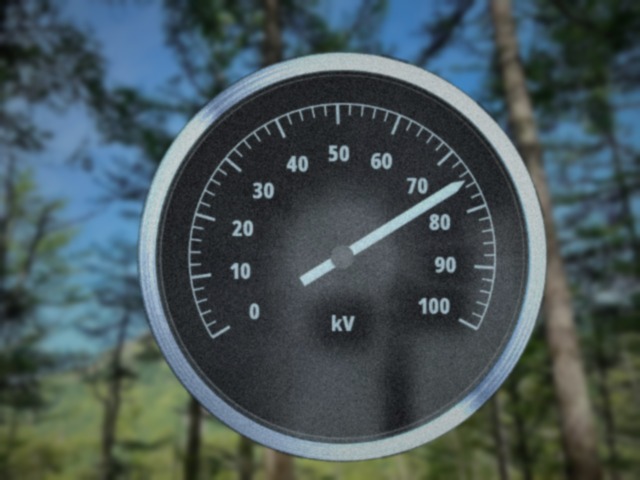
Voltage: 75 kV
